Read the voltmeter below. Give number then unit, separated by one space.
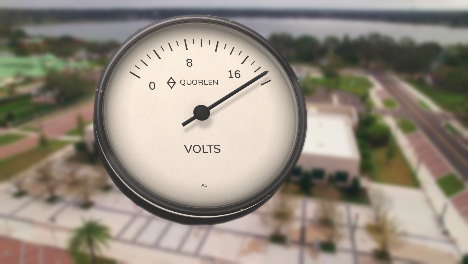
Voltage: 19 V
